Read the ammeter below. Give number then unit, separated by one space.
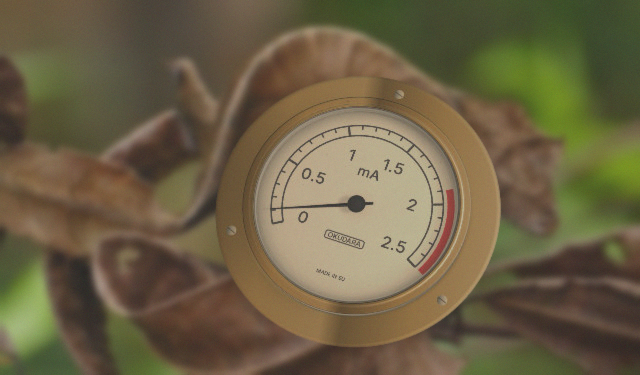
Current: 0.1 mA
